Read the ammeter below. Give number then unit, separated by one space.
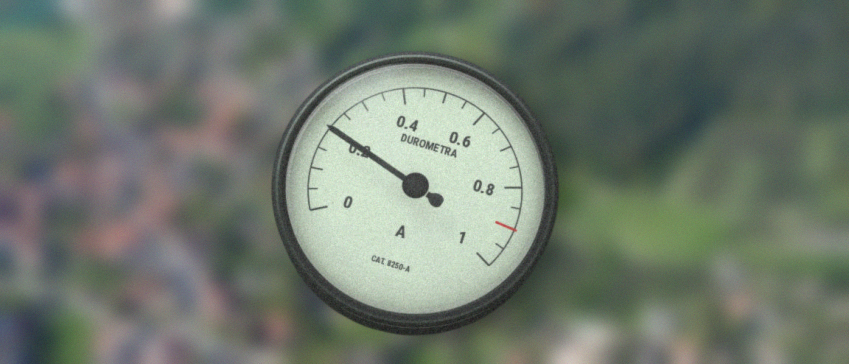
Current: 0.2 A
